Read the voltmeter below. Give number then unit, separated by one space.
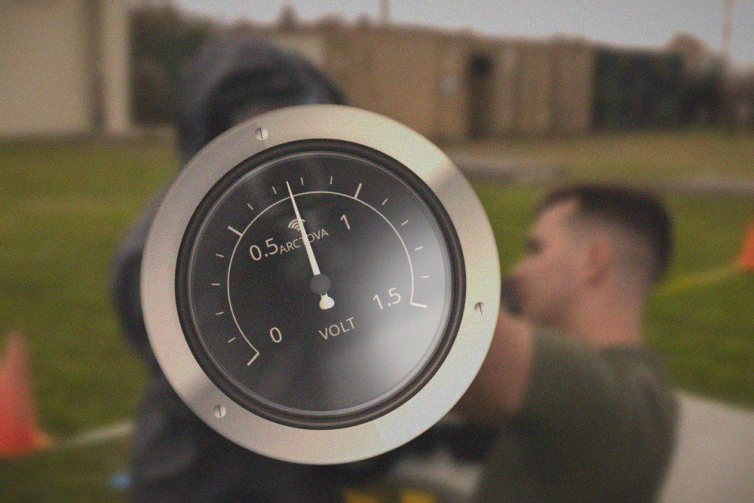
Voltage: 0.75 V
